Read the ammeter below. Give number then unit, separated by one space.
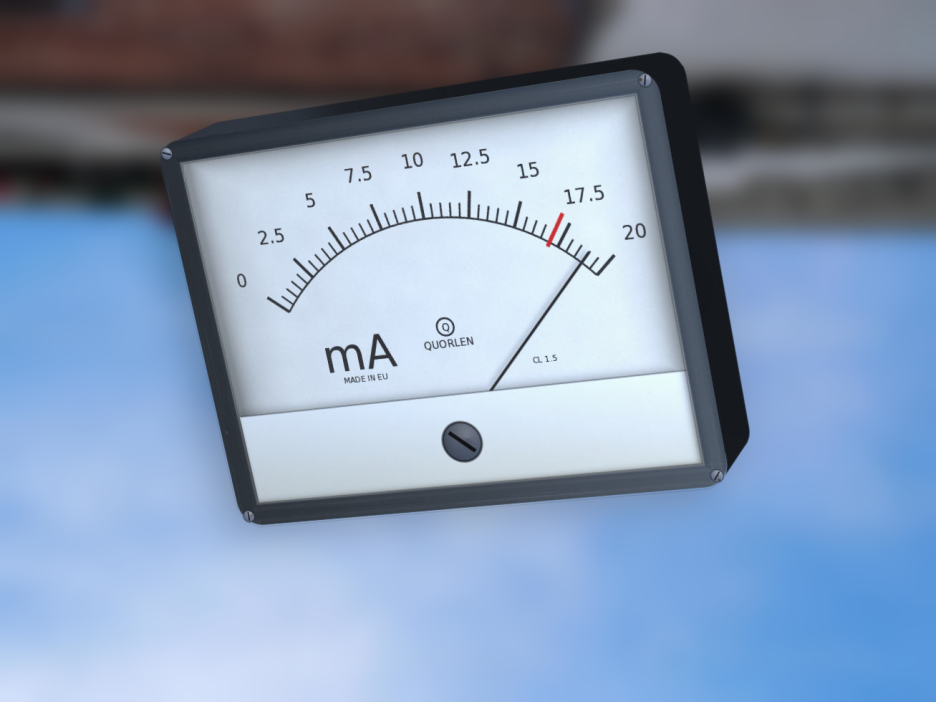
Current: 19 mA
